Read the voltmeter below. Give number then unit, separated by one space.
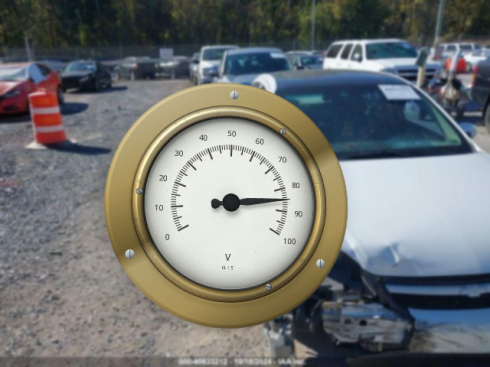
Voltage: 85 V
